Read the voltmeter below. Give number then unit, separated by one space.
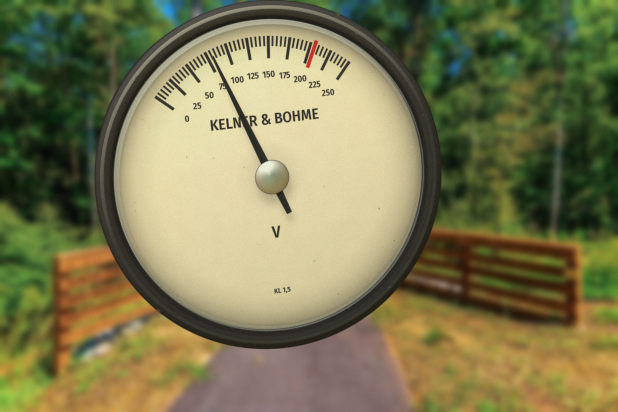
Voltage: 80 V
